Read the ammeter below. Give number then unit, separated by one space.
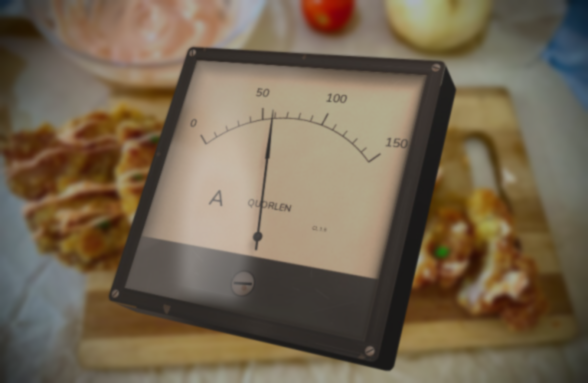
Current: 60 A
